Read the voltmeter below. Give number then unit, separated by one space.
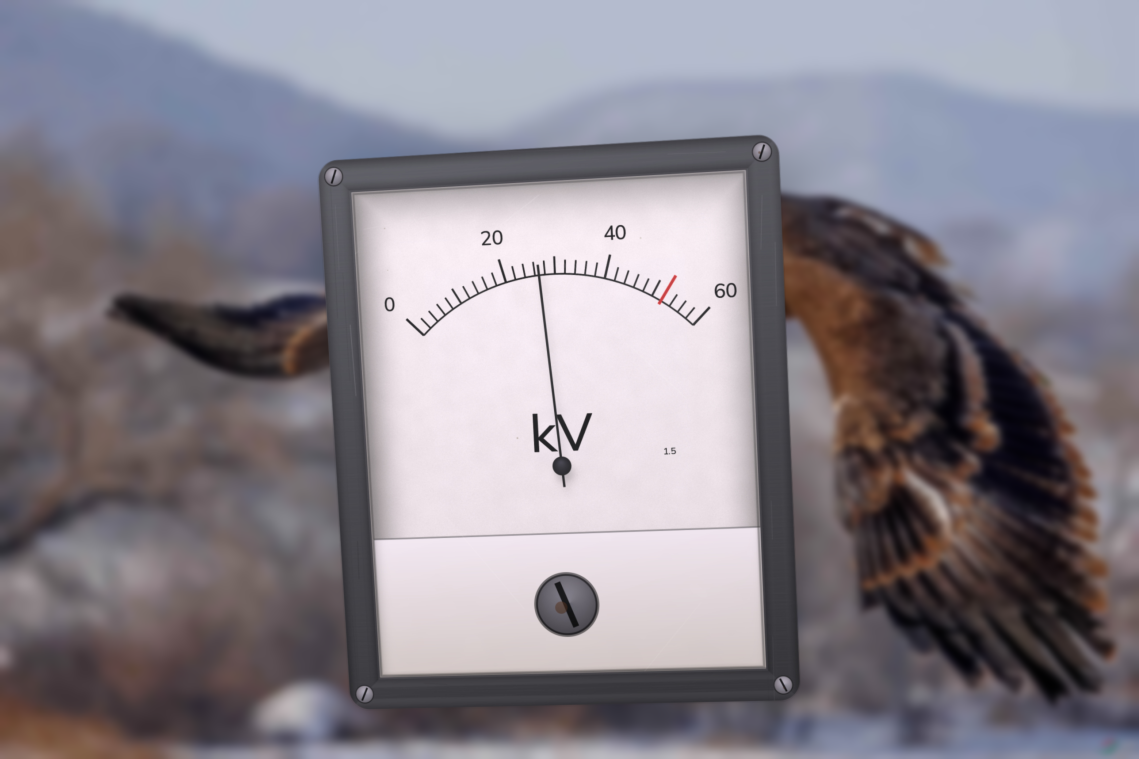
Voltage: 27 kV
